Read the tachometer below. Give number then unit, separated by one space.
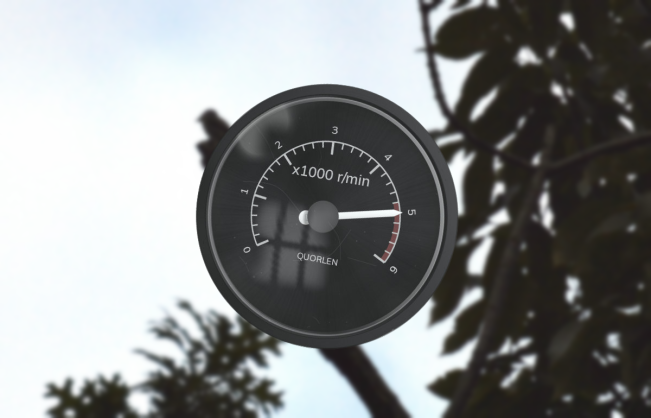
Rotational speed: 5000 rpm
